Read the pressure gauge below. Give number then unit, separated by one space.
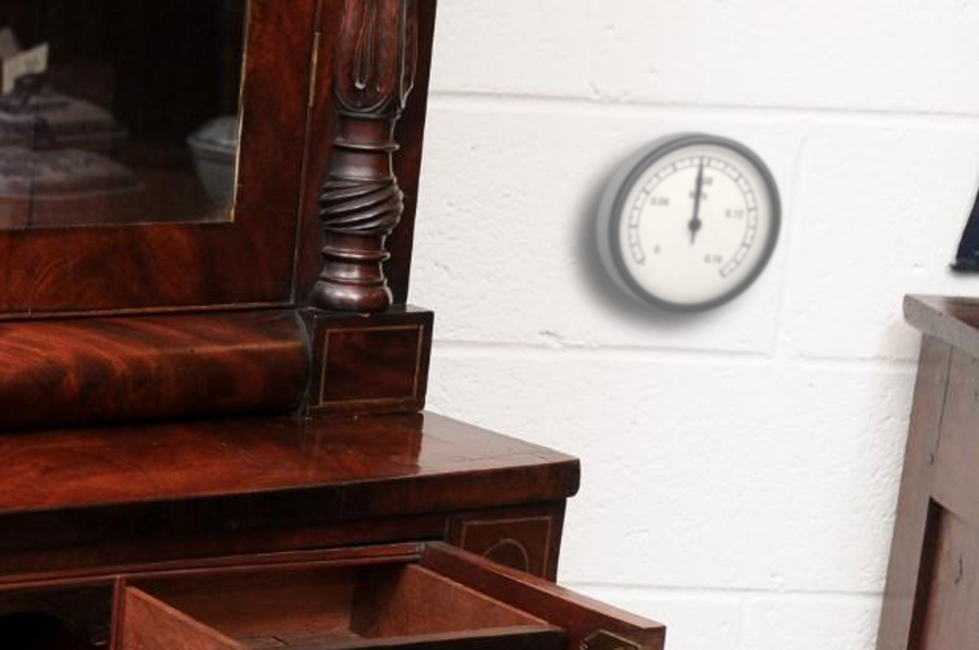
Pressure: 0.075 MPa
